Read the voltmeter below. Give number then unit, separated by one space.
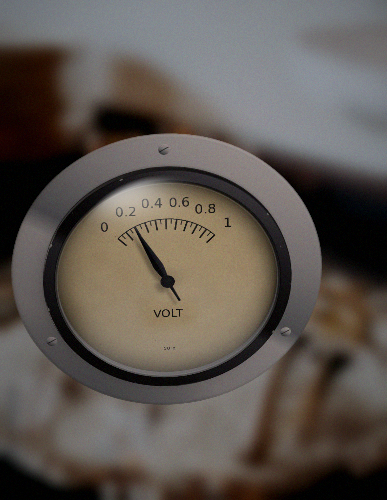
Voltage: 0.2 V
